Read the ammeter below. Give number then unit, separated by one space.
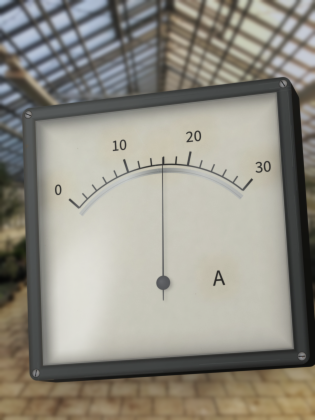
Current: 16 A
